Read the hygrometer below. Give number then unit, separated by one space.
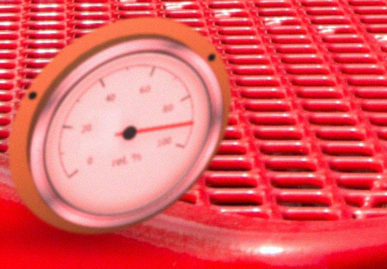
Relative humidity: 90 %
